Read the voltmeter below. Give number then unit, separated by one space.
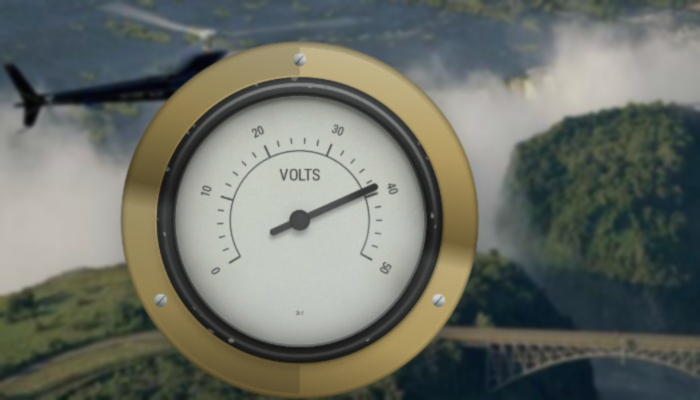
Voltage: 39 V
